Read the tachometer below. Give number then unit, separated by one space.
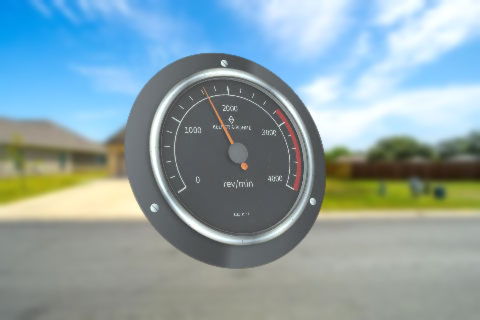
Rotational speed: 1600 rpm
